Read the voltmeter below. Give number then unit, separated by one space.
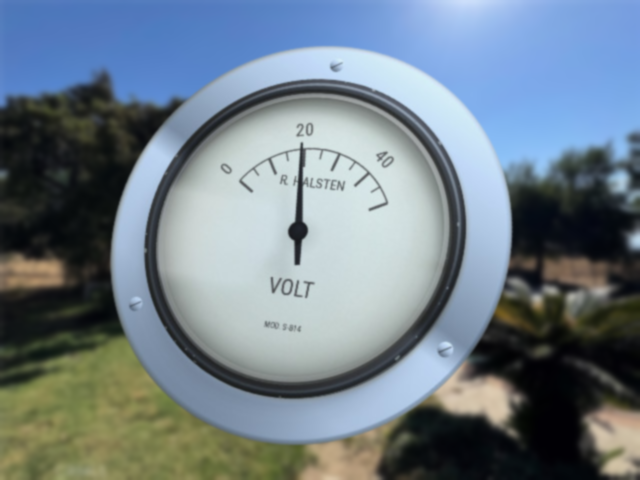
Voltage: 20 V
